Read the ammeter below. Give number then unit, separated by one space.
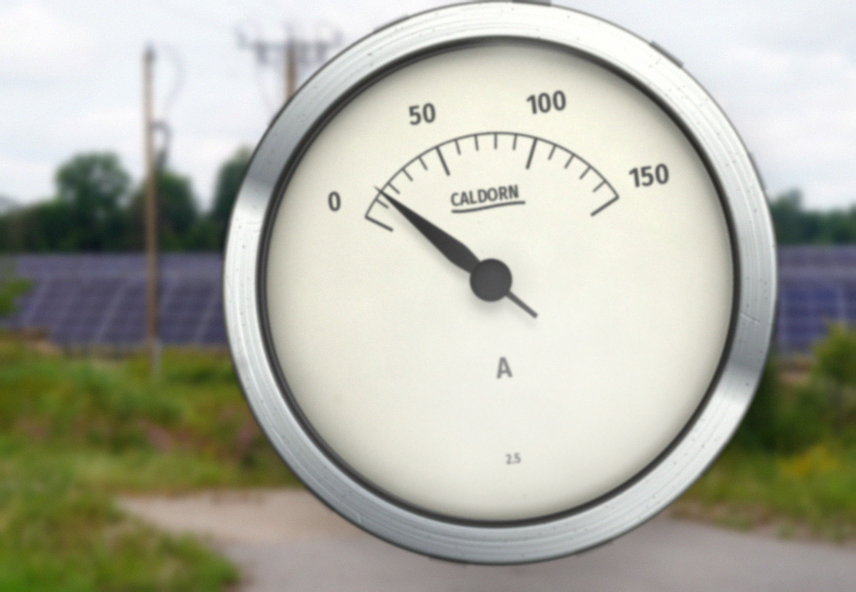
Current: 15 A
